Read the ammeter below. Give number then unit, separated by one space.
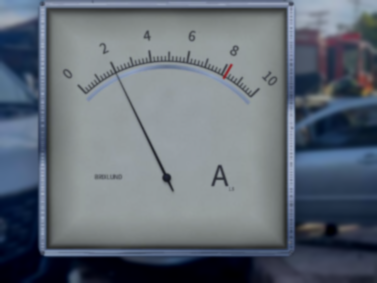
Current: 2 A
